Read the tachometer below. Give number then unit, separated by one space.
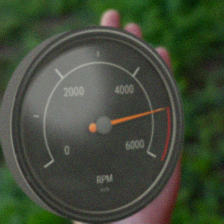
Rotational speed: 5000 rpm
